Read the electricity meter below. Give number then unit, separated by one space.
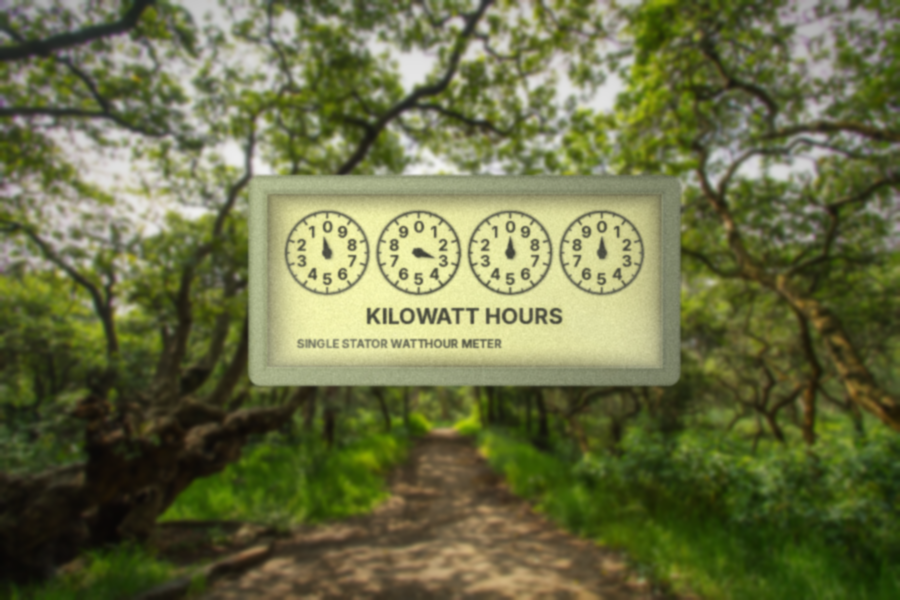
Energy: 300 kWh
